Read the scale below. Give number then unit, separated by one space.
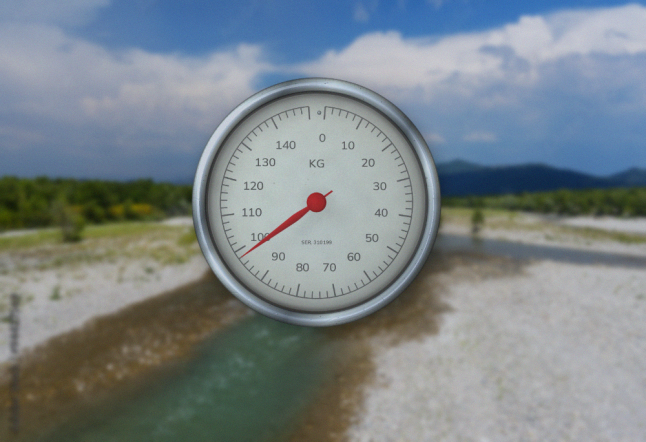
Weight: 98 kg
